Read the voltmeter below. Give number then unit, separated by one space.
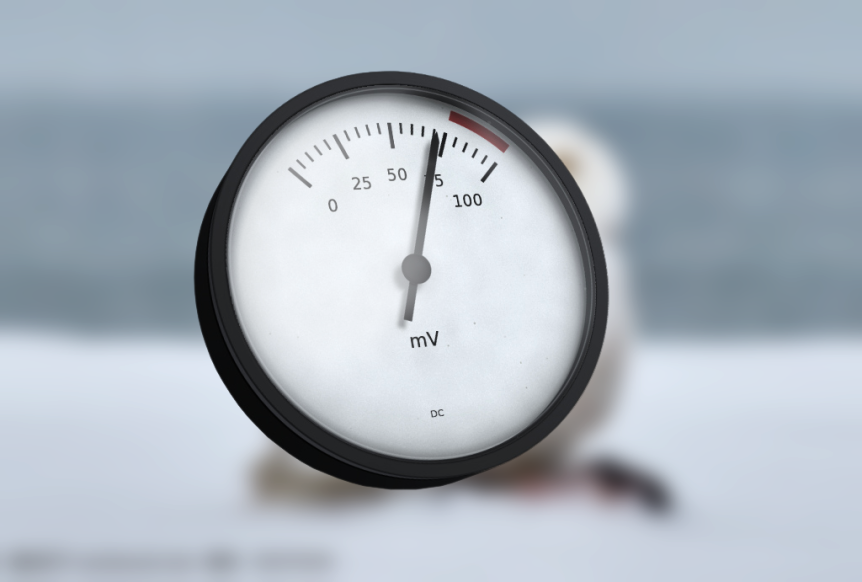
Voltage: 70 mV
